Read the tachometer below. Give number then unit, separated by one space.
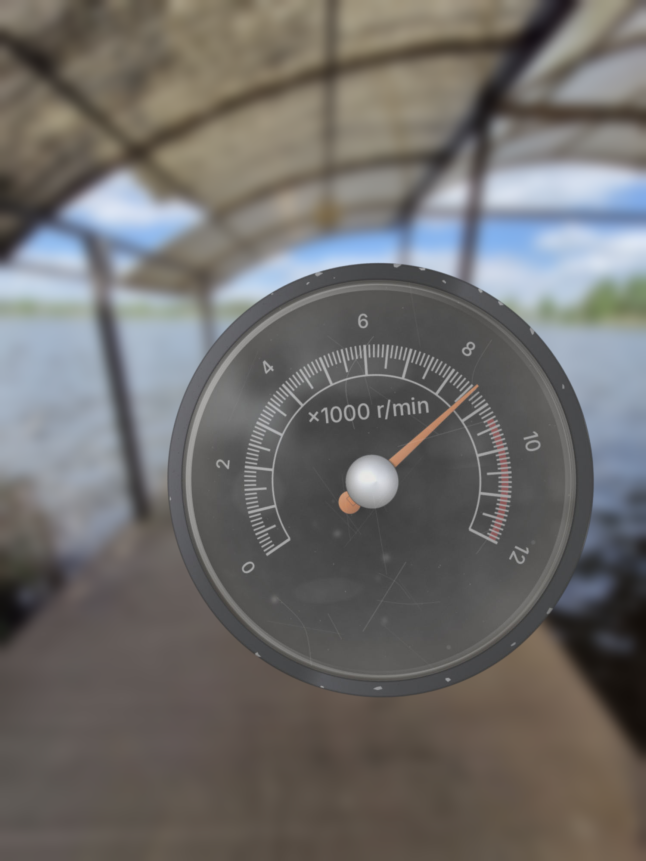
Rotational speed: 8600 rpm
